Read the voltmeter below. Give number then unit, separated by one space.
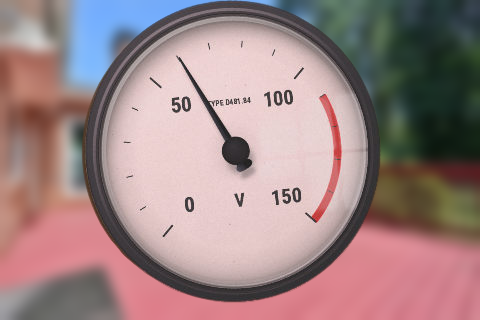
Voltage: 60 V
